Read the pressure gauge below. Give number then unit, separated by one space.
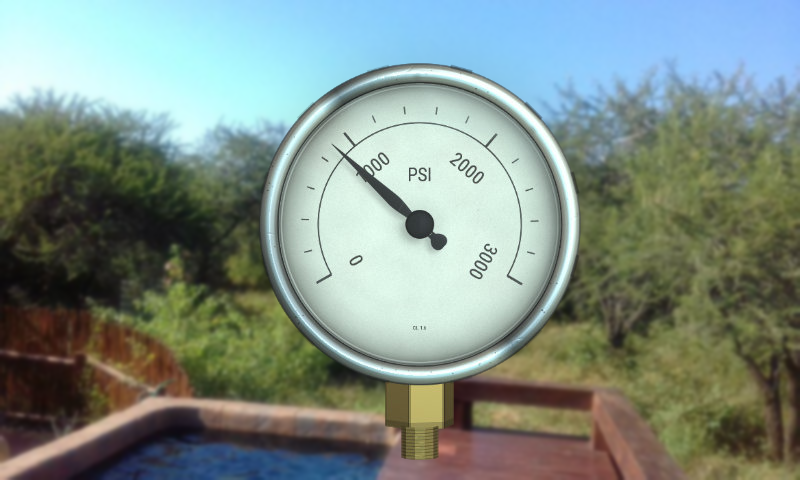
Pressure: 900 psi
